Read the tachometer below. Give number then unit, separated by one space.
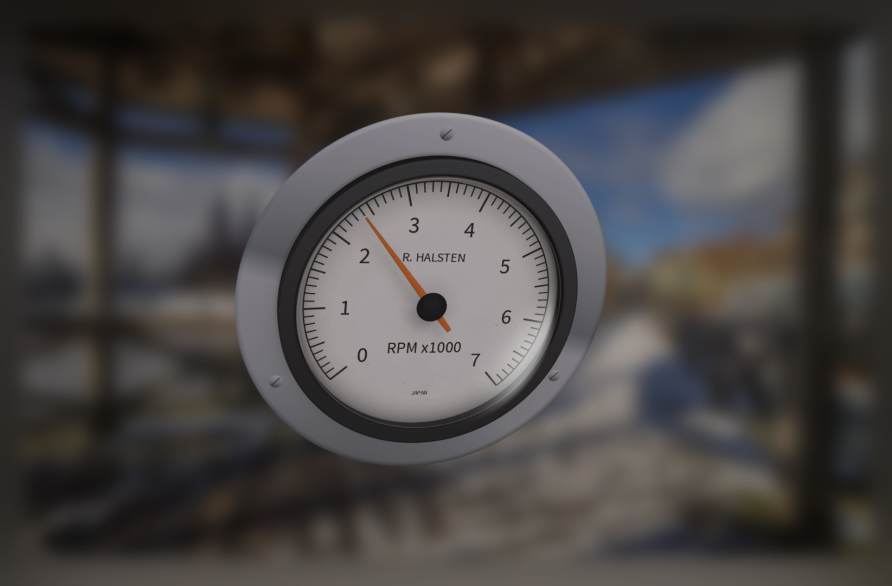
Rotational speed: 2400 rpm
